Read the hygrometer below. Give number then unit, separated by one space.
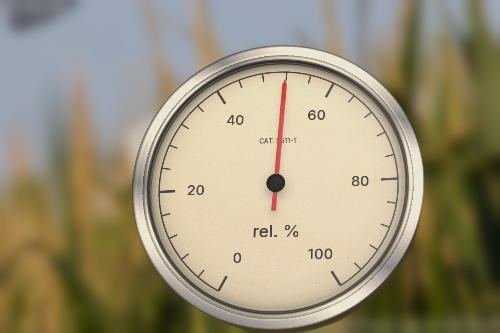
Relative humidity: 52 %
